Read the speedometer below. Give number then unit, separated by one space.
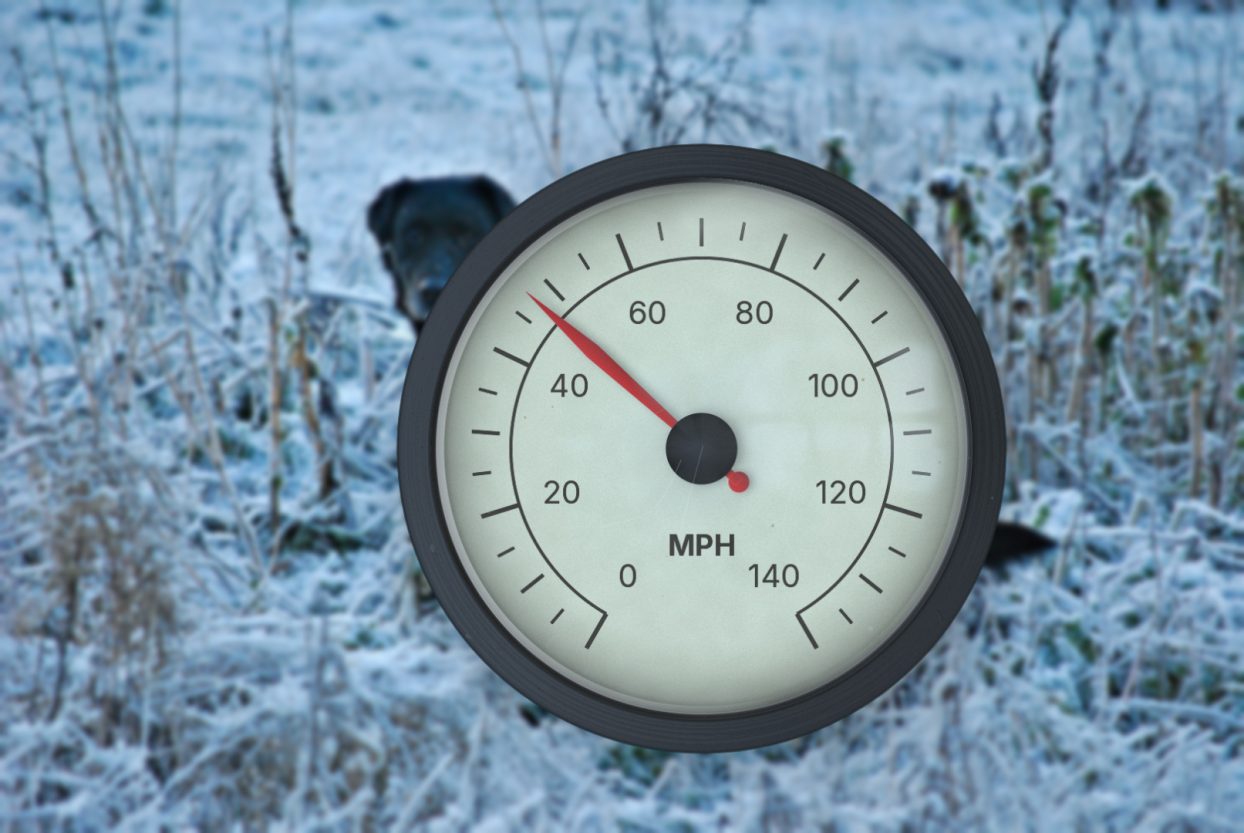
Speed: 47.5 mph
